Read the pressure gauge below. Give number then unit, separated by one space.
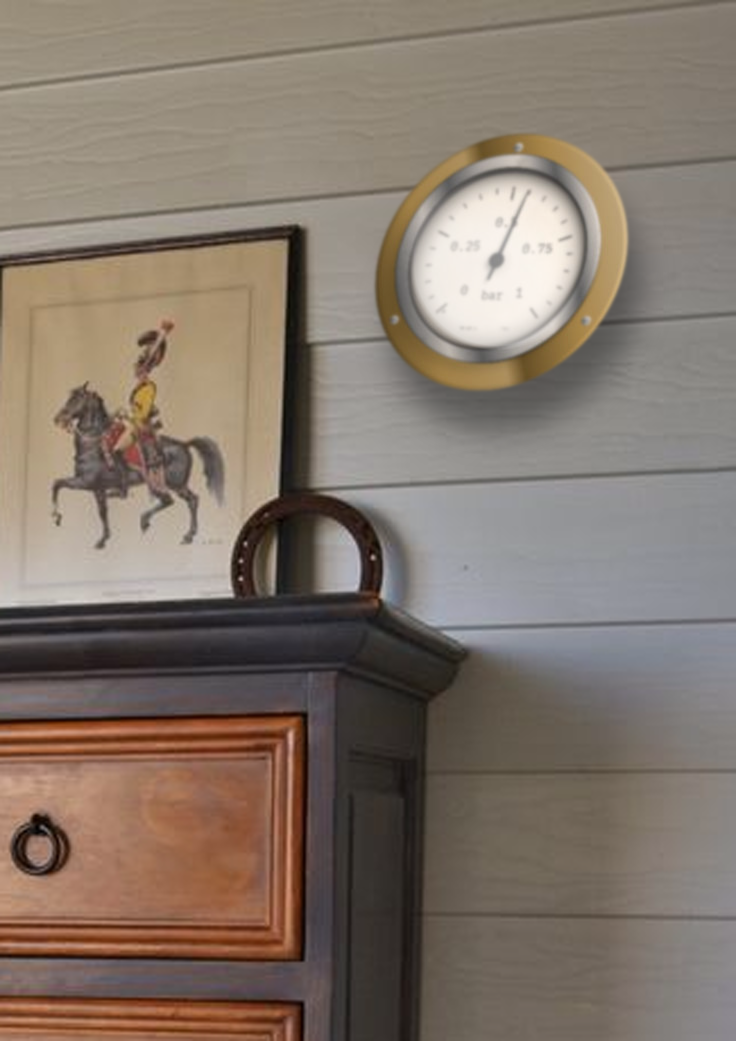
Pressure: 0.55 bar
